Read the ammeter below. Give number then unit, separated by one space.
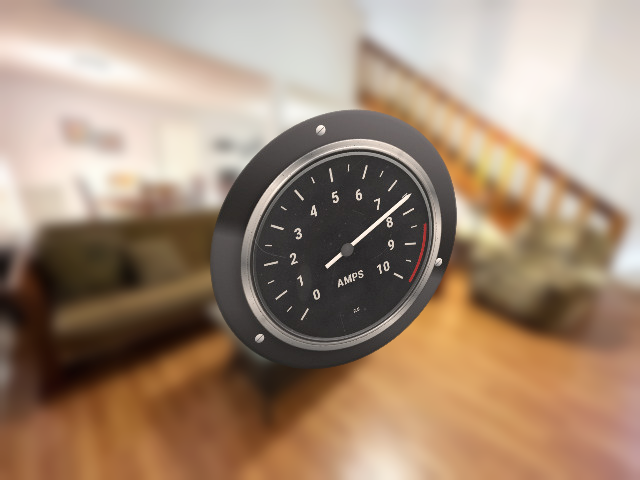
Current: 7.5 A
